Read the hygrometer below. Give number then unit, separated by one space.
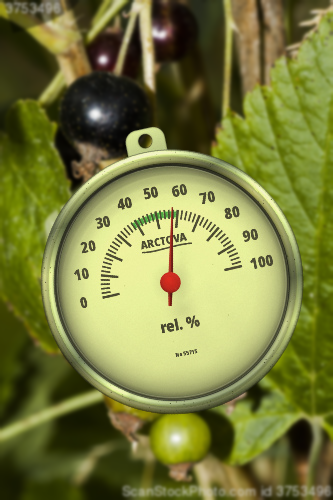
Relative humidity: 58 %
